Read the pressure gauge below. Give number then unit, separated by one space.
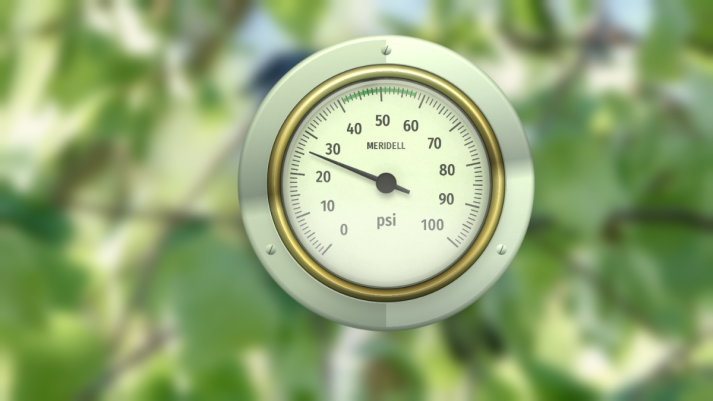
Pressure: 26 psi
